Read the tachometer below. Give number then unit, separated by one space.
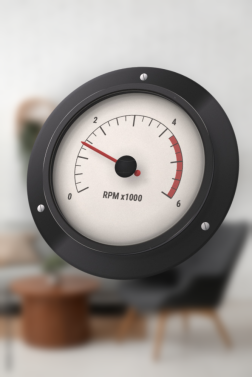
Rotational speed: 1375 rpm
